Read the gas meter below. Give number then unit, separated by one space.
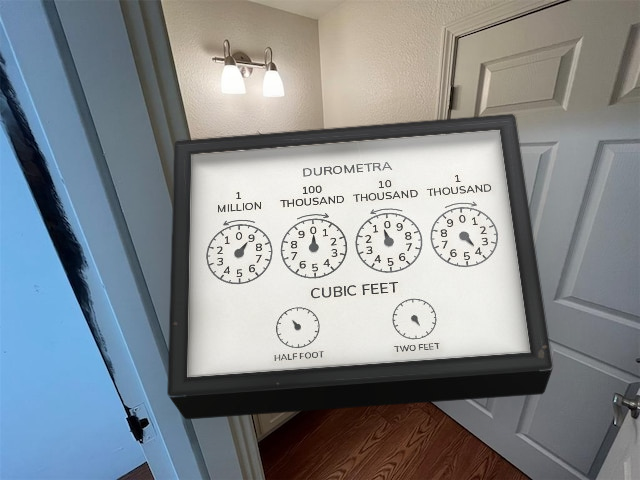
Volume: 900400 ft³
